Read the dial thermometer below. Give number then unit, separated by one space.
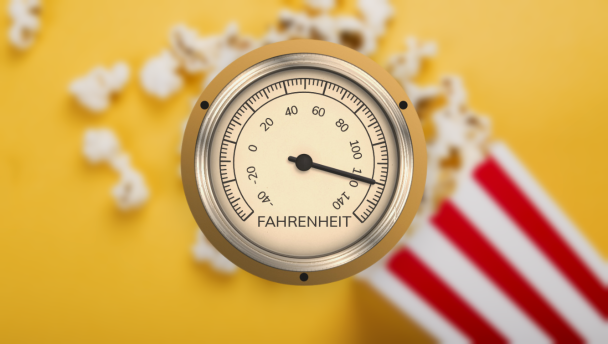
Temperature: 120 °F
